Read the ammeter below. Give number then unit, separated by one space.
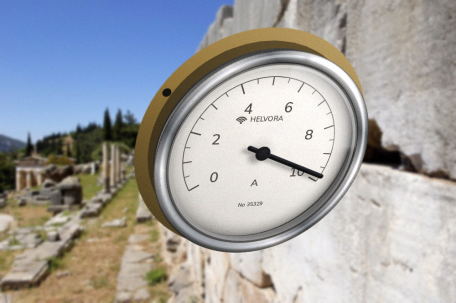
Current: 9.75 A
